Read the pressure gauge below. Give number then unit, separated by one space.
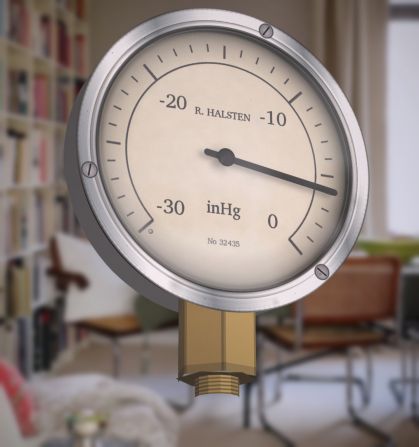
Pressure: -4 inHg
